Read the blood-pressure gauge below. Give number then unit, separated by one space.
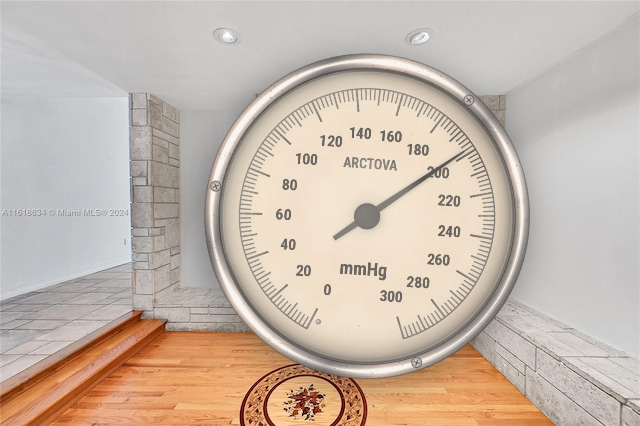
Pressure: 198 mmHg
